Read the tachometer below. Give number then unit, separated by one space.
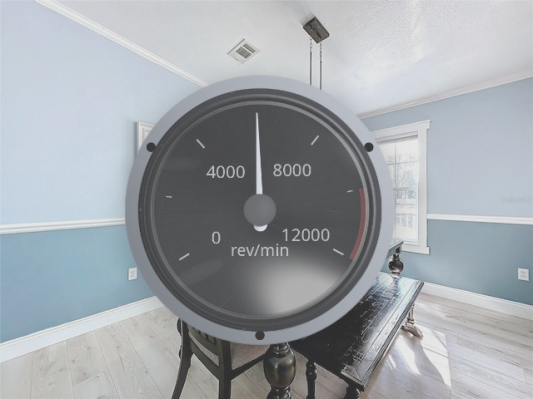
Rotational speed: 6000 rpm
